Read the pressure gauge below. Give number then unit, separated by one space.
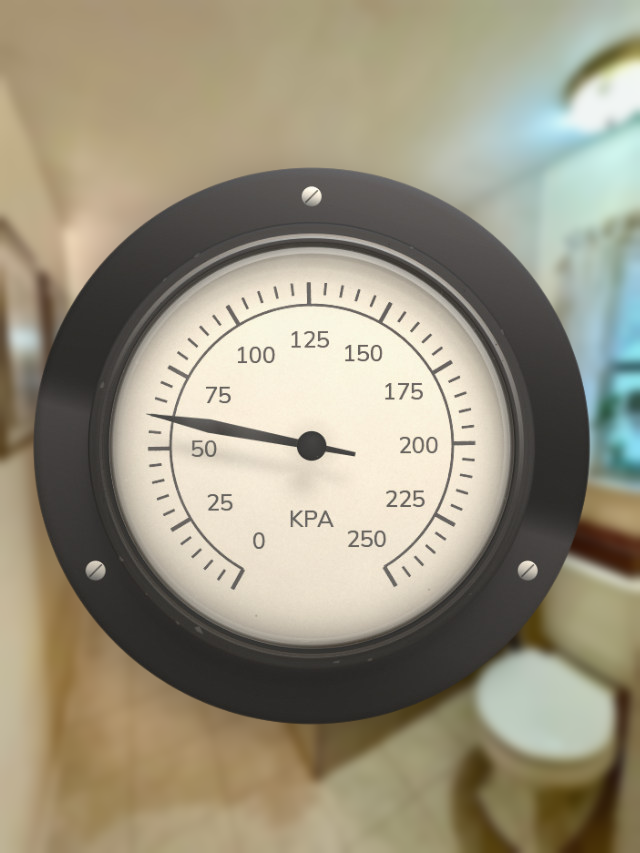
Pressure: 60 kPa
